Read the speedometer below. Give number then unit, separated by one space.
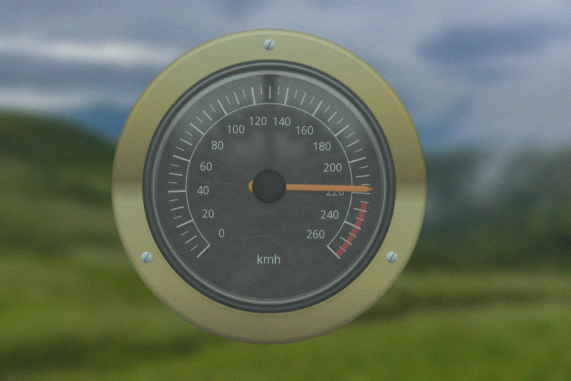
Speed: 217.5 km/h
